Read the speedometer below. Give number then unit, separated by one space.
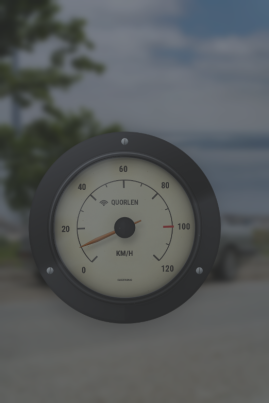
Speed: 10 km/h
